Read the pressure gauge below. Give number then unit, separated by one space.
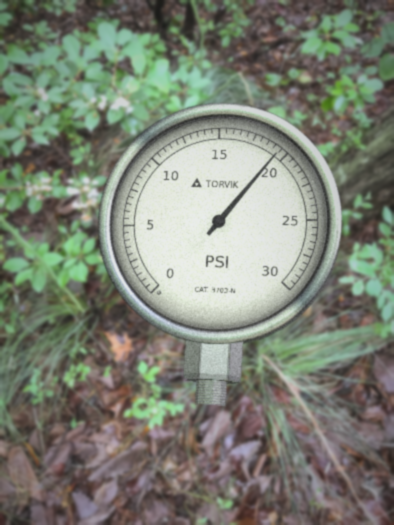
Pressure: 19.5 psi
